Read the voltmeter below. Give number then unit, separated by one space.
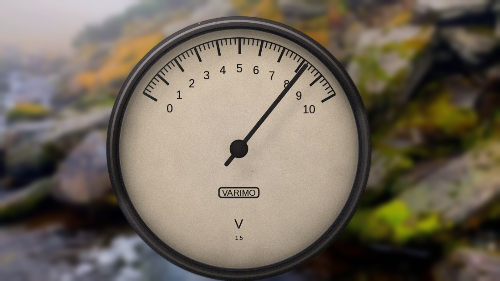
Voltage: 8.2 V
